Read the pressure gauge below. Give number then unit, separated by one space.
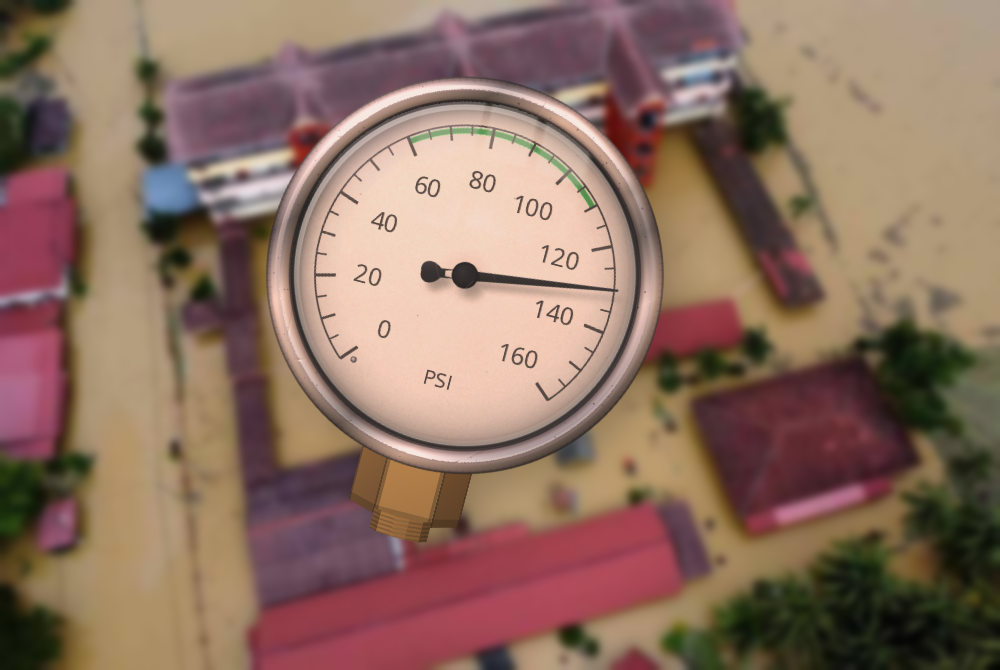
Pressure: 130 psi
